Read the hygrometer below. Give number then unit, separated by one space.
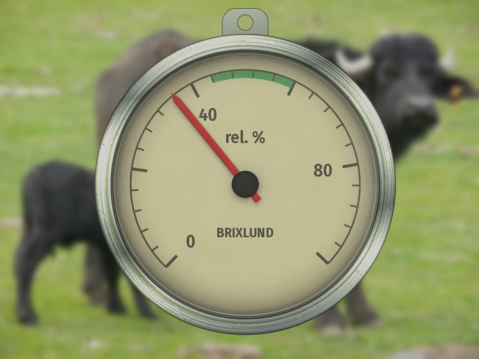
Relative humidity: 36 %
